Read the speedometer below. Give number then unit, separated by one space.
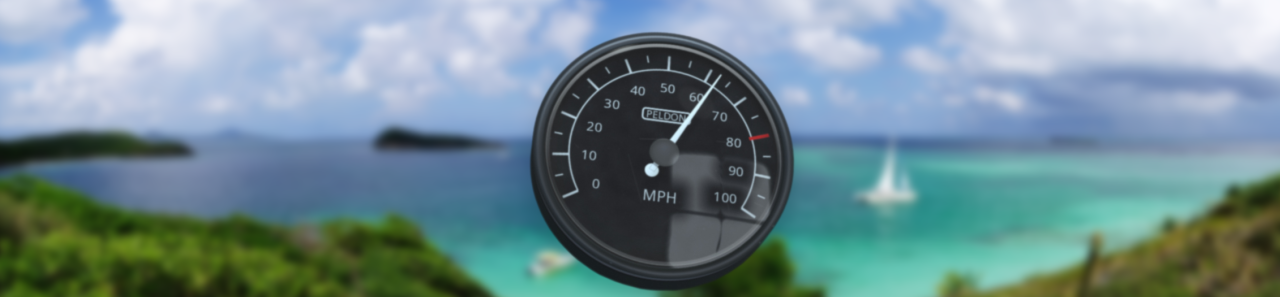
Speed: 62.5 mph
